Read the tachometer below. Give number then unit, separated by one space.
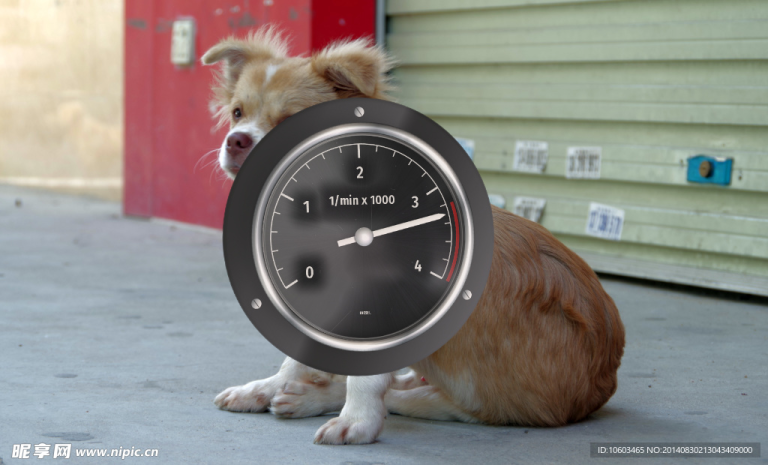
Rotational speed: 3300 rpm
